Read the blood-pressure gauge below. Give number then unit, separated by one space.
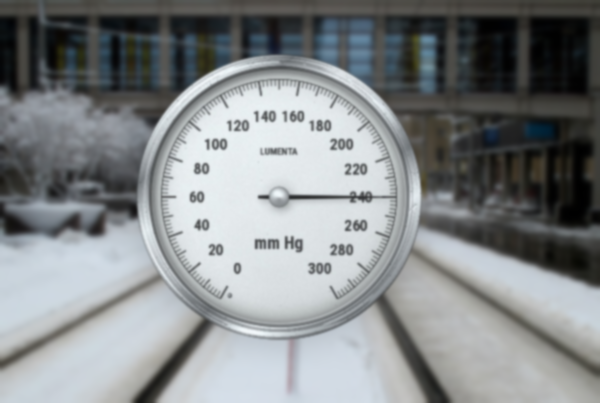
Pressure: 240 mmHg
